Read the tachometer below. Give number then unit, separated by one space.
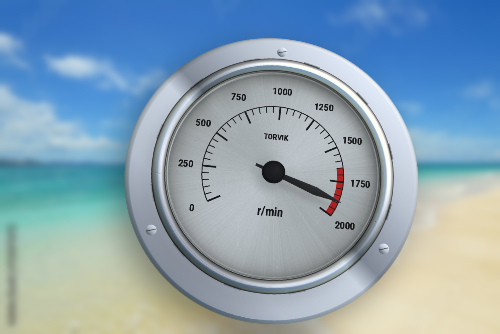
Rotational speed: 1900 rpm
